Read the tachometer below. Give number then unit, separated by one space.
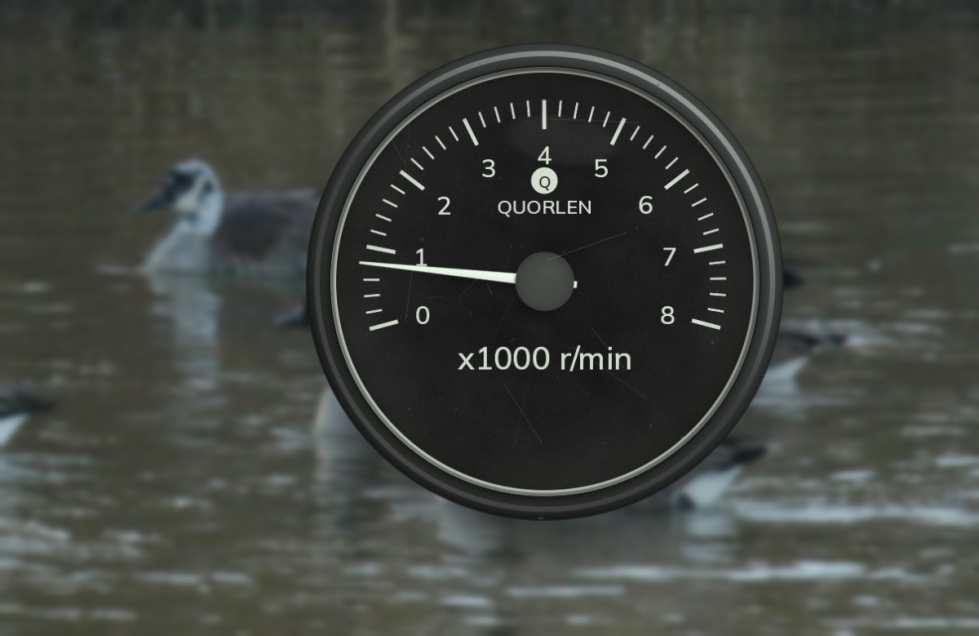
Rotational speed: 800 rpm
